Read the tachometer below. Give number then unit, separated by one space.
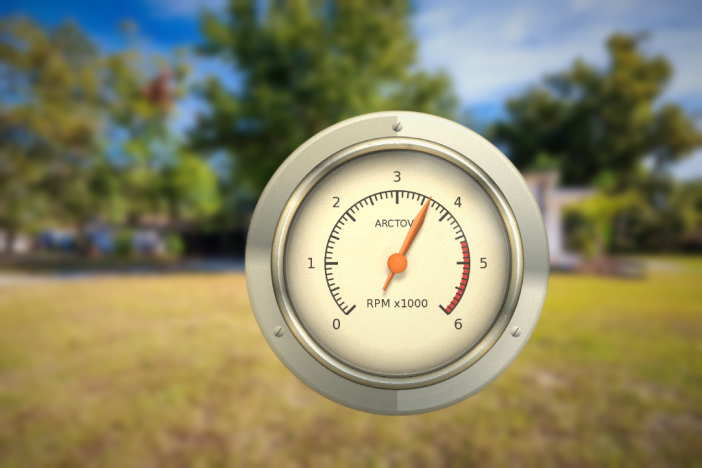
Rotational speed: 3600 rpm
